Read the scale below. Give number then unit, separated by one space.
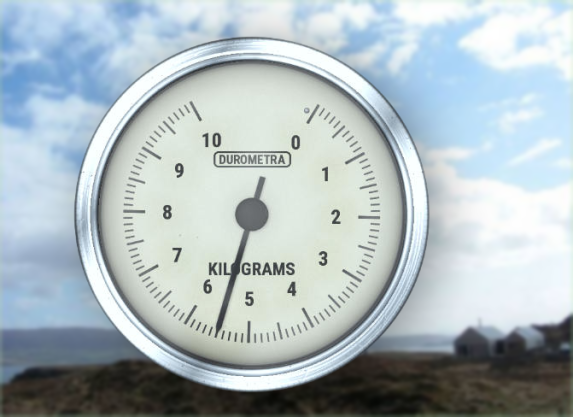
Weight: 5.5 kg
